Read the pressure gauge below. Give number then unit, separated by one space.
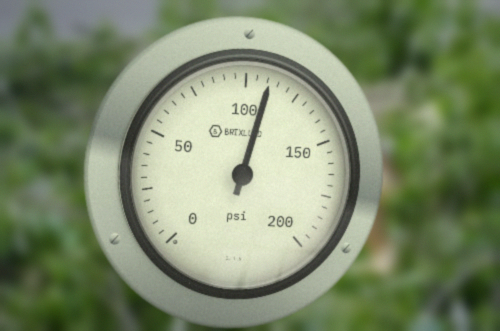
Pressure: 110 psi
